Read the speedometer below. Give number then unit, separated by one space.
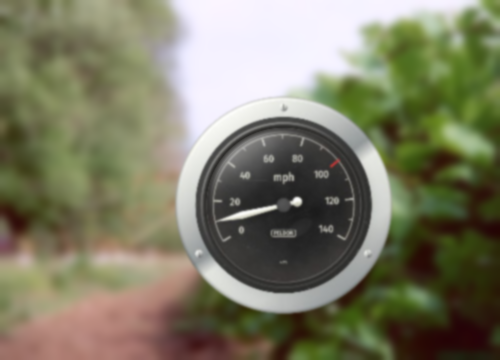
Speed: 10 mph
